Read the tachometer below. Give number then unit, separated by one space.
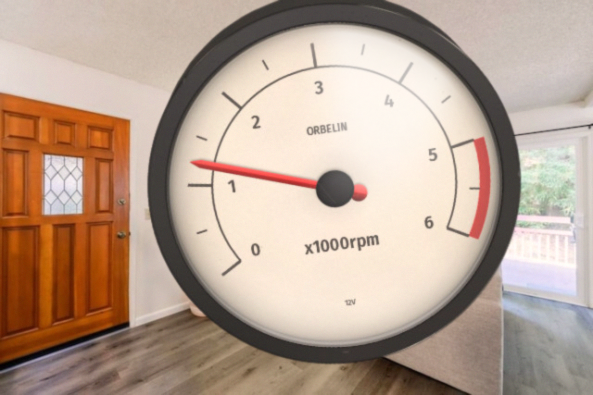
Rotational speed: 1250 rpm
